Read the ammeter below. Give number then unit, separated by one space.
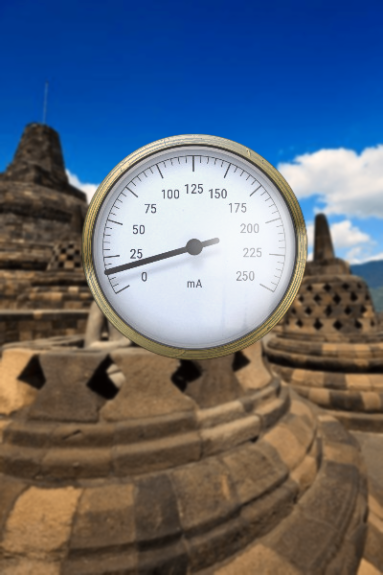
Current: 15 mA
